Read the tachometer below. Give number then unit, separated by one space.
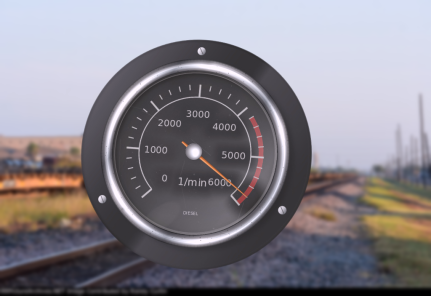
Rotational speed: 5800 rpm
